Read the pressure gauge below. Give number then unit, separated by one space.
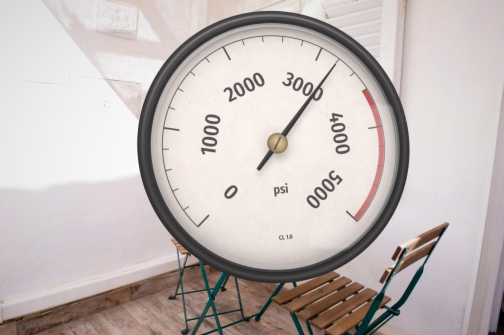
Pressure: 3200 psi
